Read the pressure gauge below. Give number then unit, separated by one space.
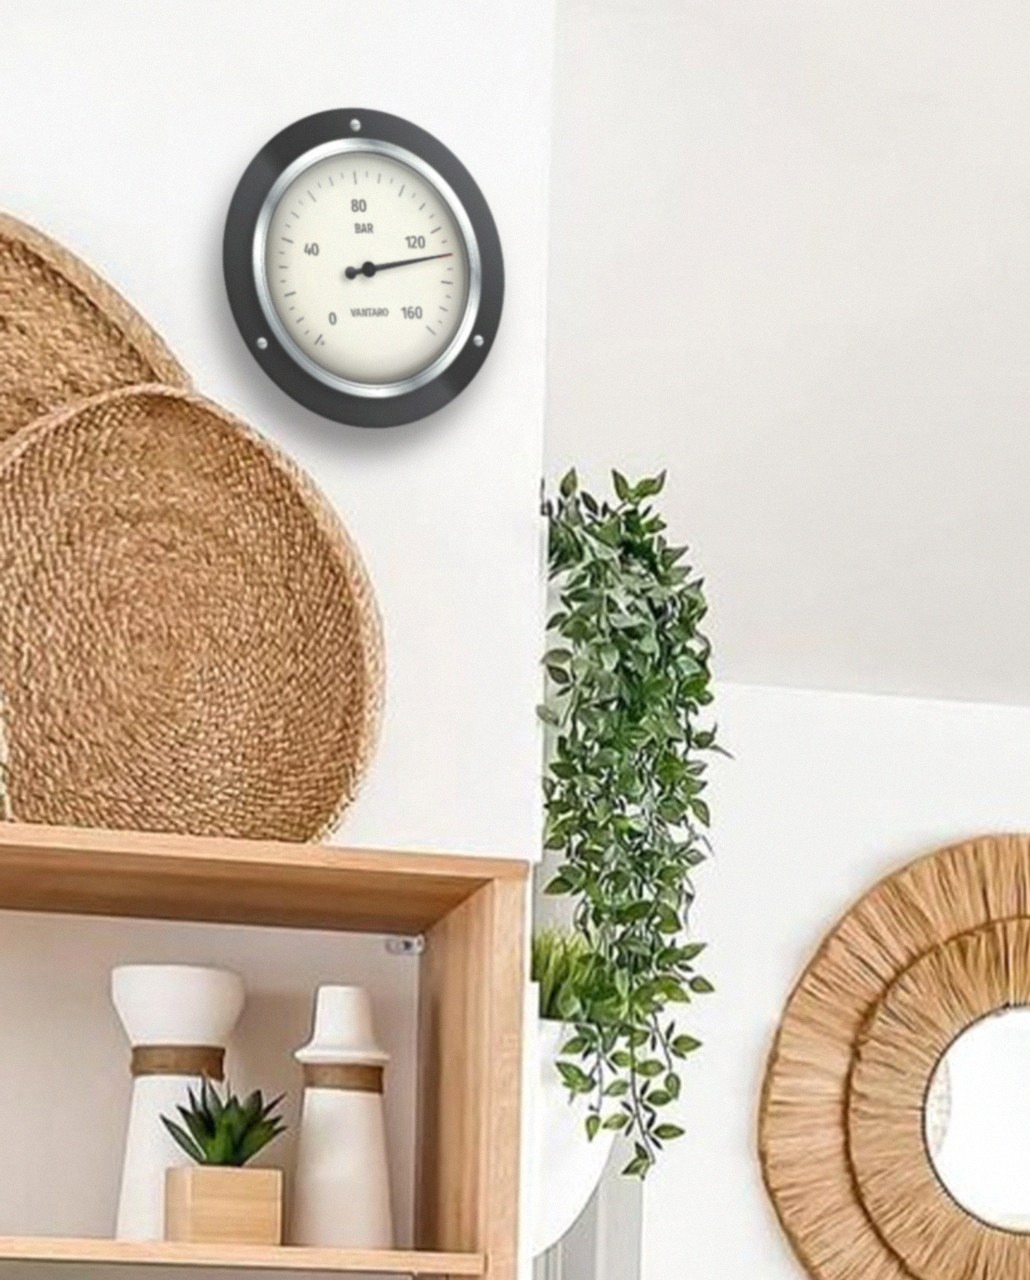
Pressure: 130 bar
